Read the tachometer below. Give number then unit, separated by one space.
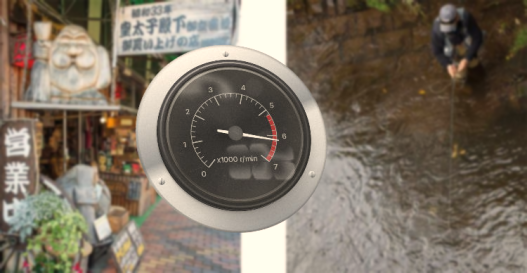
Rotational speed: 6200 rpm
